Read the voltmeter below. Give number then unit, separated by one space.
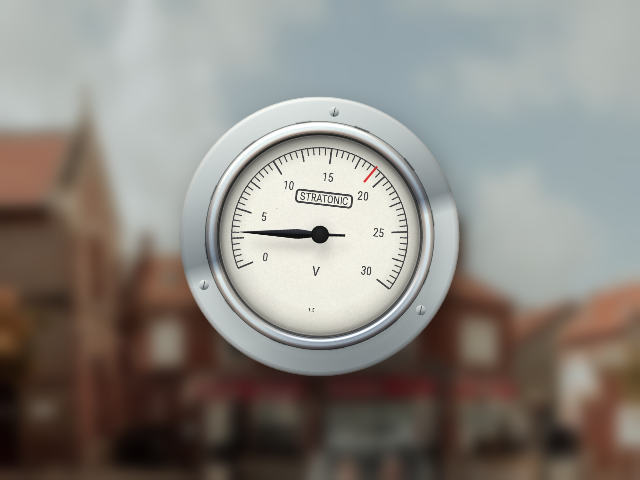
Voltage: 3 V
